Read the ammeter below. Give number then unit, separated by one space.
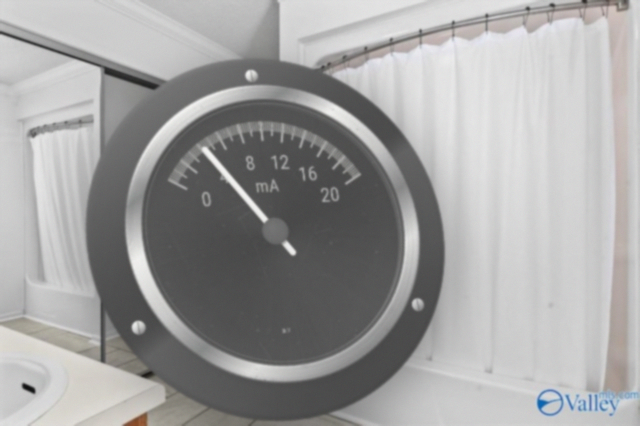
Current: 4 mA
